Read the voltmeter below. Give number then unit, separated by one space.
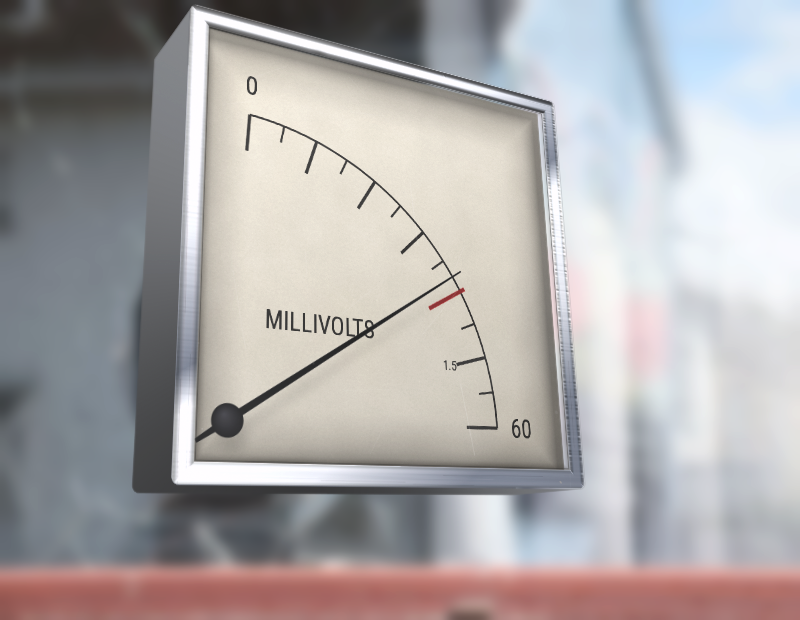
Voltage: 37.5 mV
